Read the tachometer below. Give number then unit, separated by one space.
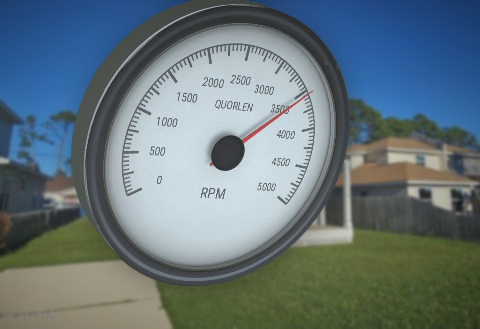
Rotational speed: 3500 rpm
